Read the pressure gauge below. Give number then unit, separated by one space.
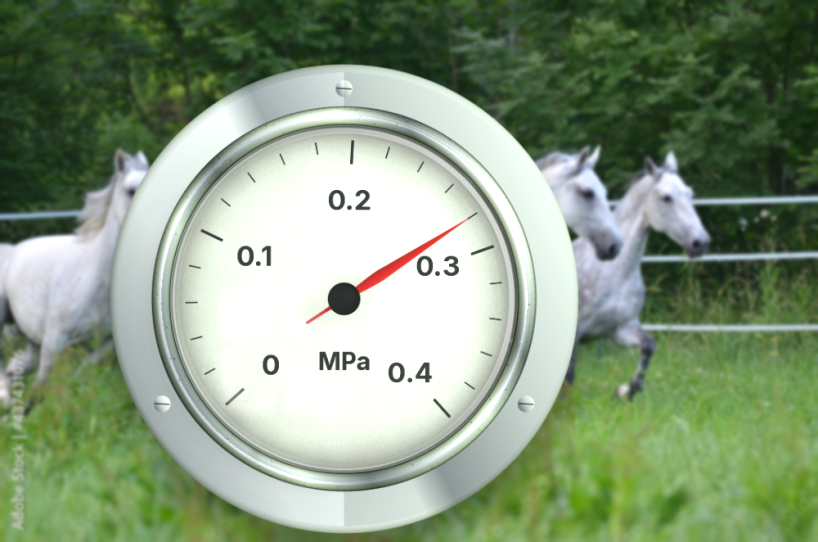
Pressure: 0.28 MPa
